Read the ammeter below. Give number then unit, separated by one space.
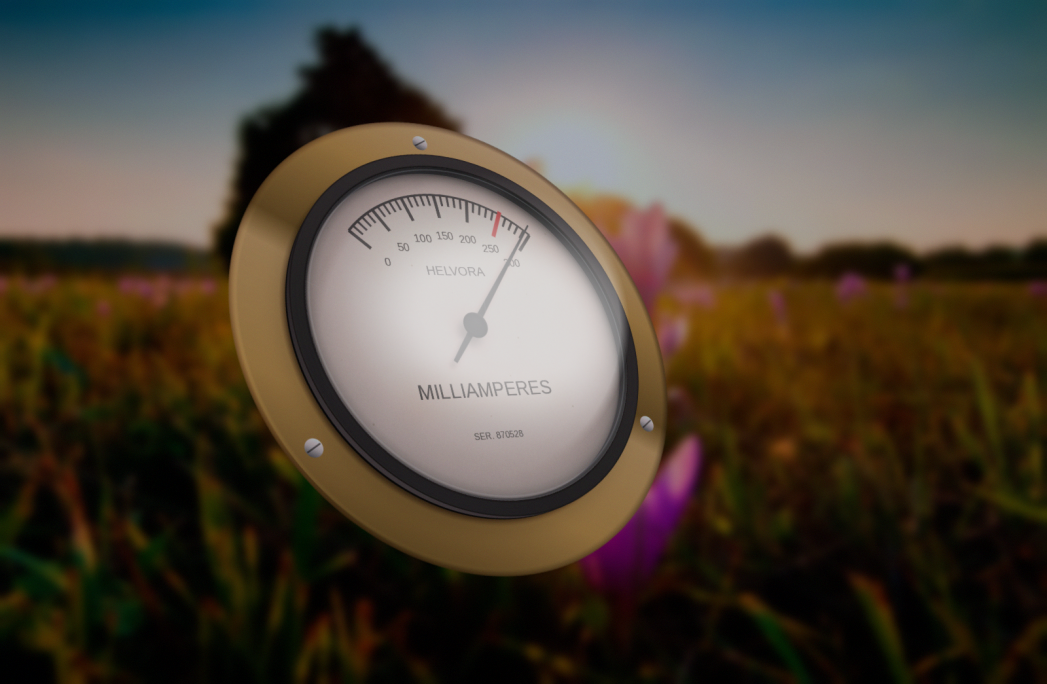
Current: 290 mA
